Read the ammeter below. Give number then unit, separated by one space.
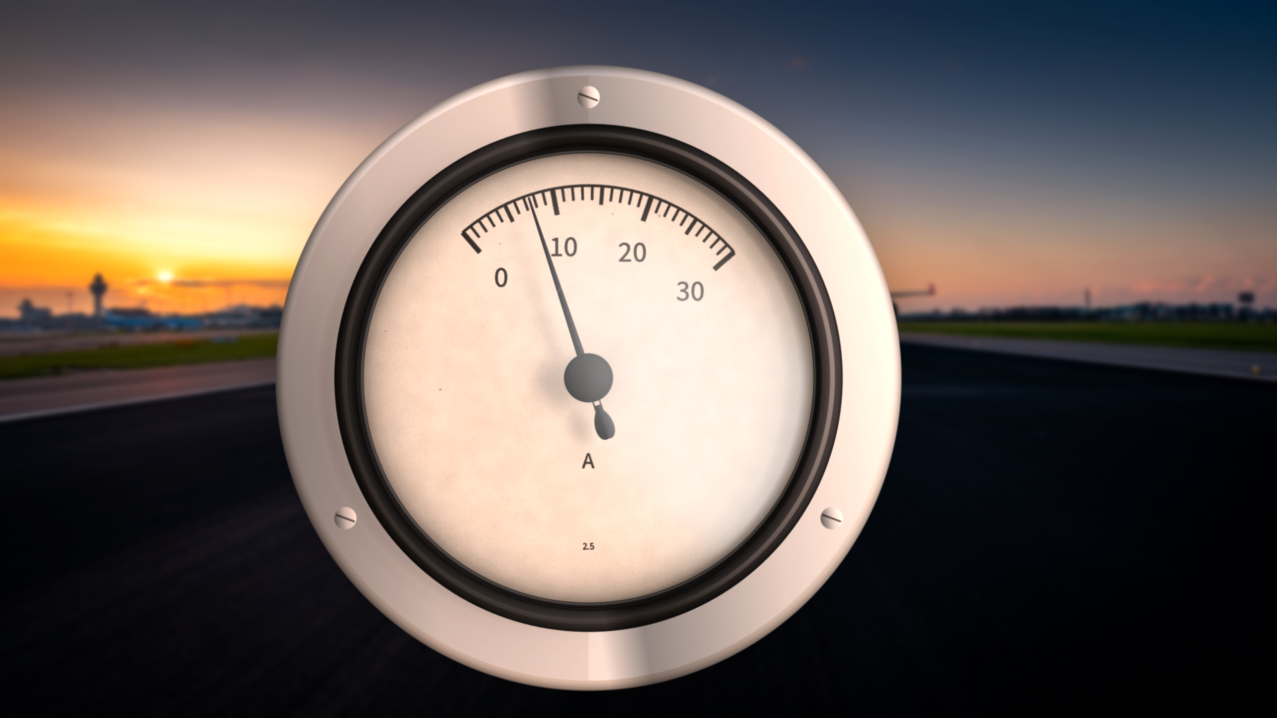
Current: 7.5 A
